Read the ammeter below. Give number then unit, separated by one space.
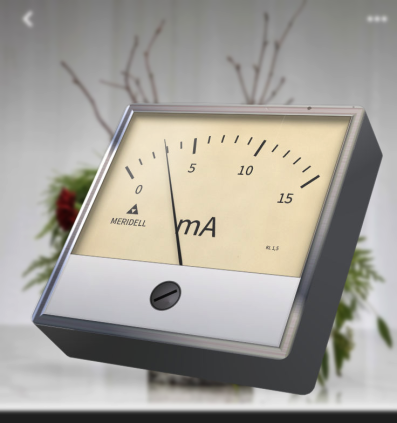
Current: 3 mA
